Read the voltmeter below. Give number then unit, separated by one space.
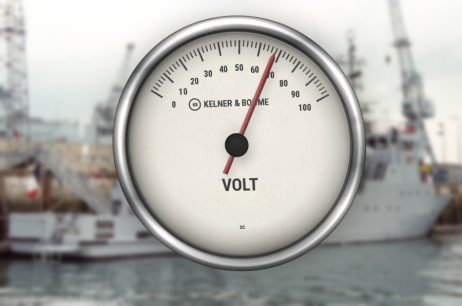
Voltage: 68 V
